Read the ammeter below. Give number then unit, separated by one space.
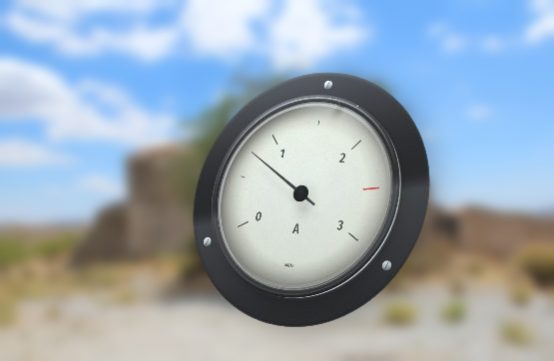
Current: 0.75 A
